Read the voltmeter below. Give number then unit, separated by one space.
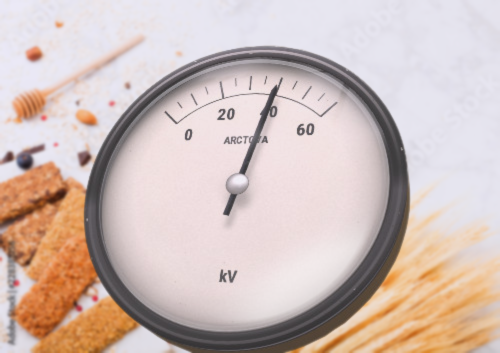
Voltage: 40 kV
